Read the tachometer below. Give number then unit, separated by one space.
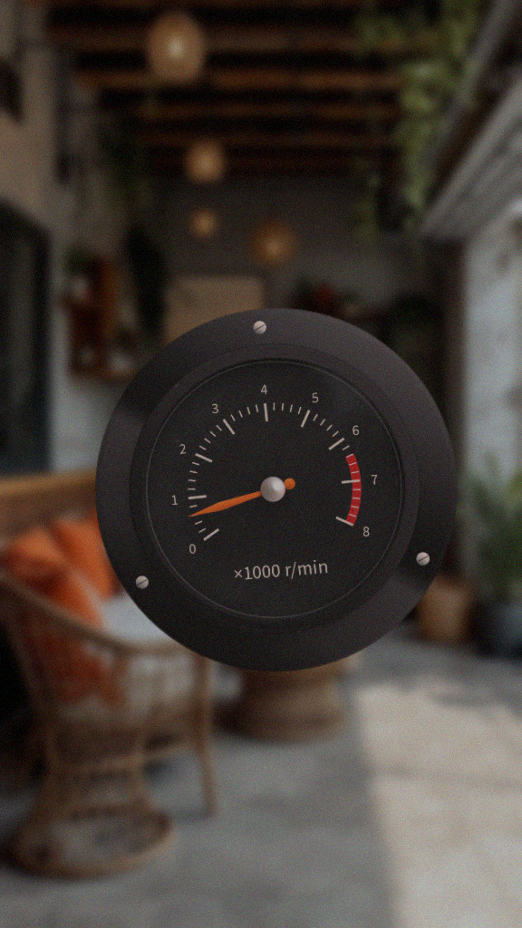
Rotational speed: 600 rpm
